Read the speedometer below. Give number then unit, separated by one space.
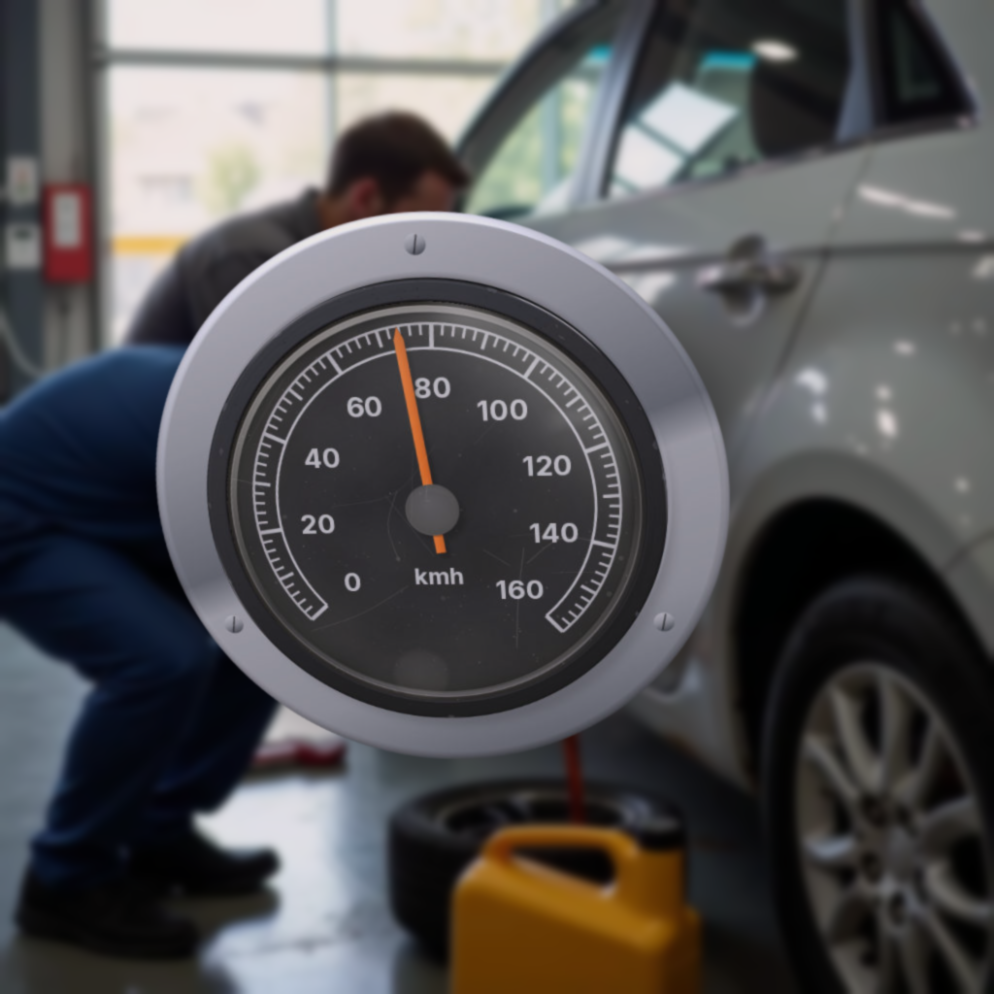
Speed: 74 km/h
